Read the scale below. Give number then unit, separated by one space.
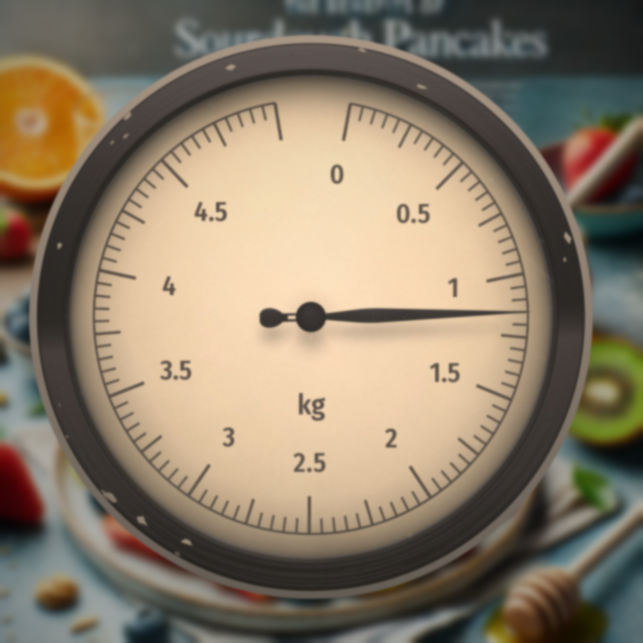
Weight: 1.15 kg
